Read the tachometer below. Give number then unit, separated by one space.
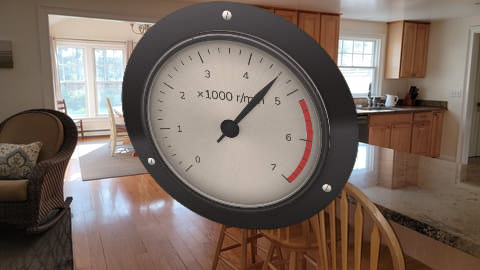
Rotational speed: 4600 rpm
